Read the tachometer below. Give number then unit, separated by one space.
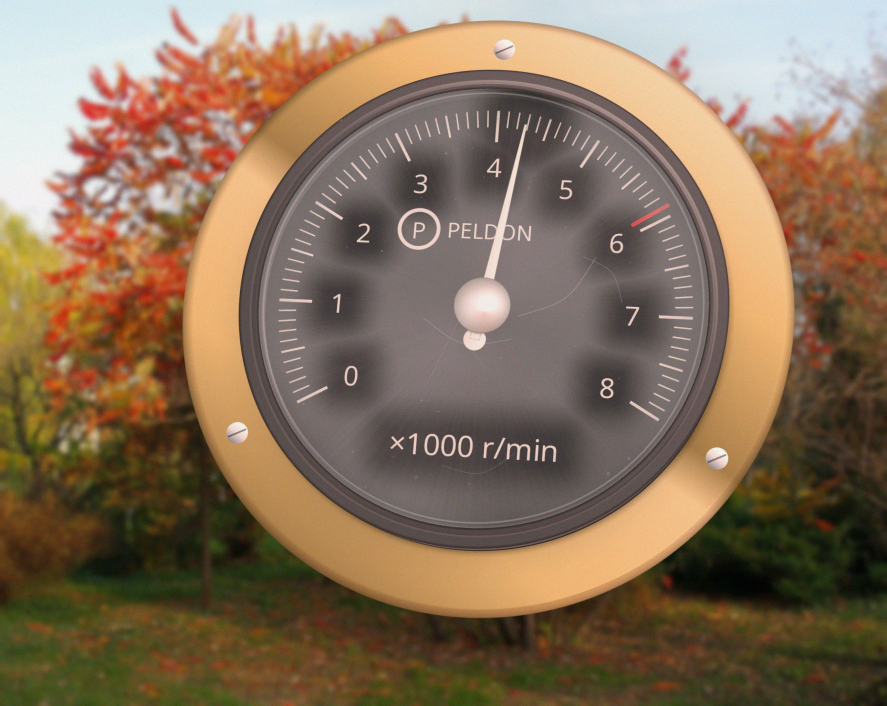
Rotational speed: 4300 rpm
